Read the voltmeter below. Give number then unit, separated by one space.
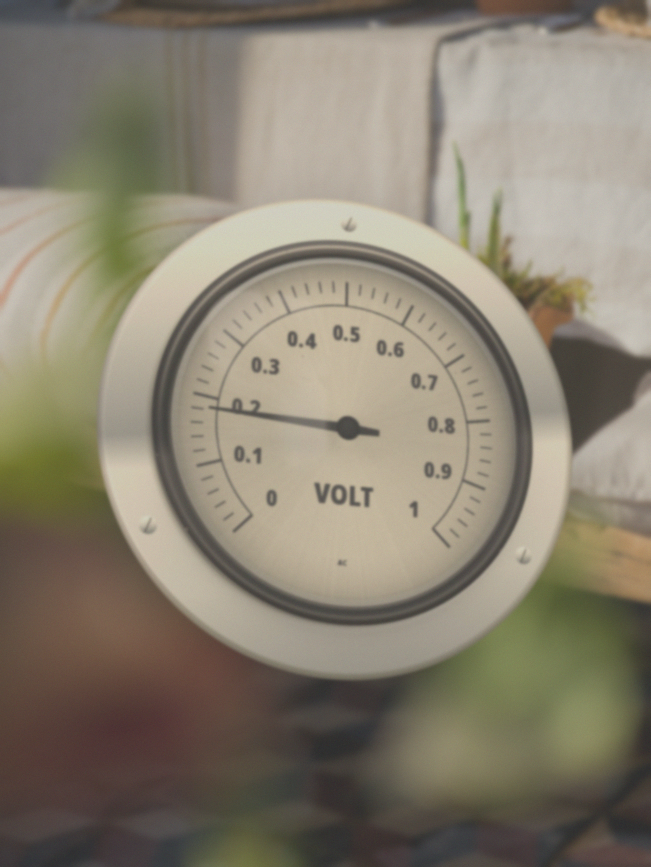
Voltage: 0.18 V
